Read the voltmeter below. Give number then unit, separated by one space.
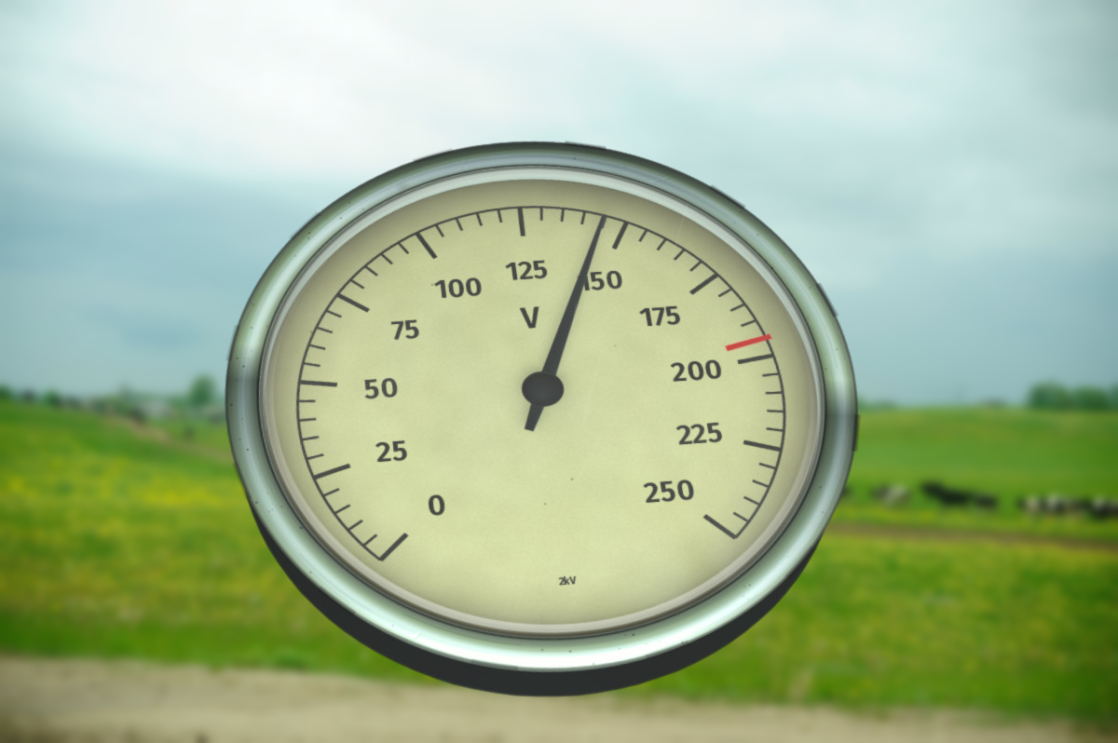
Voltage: 145 V
